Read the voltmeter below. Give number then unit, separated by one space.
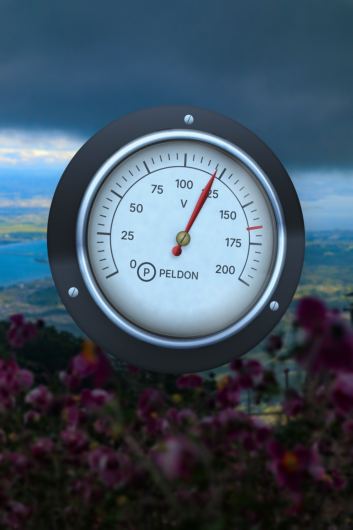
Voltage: 120 V
